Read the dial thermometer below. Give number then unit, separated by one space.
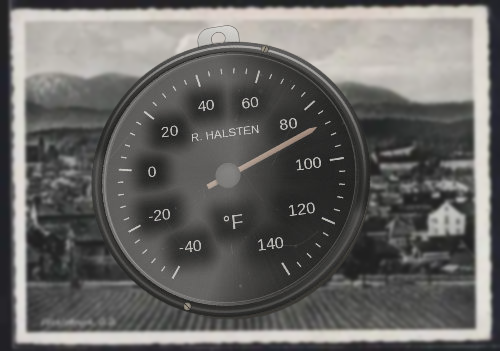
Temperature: 88 °F
